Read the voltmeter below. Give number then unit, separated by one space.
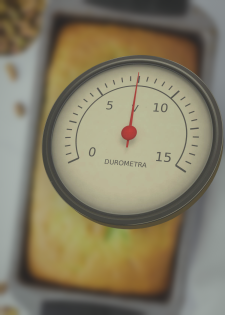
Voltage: 7.5 V
